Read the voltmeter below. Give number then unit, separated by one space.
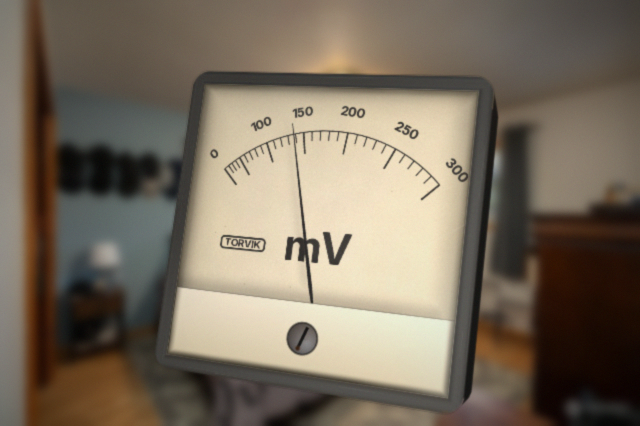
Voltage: 140 mV
